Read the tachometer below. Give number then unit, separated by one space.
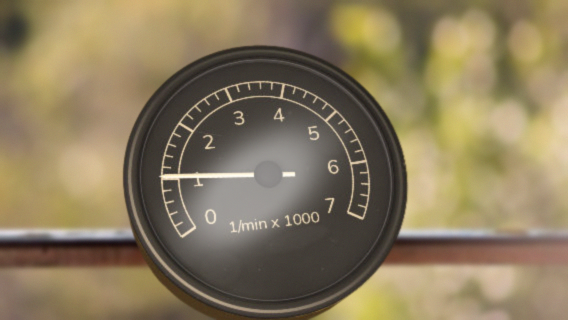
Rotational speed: 1000 rpm
